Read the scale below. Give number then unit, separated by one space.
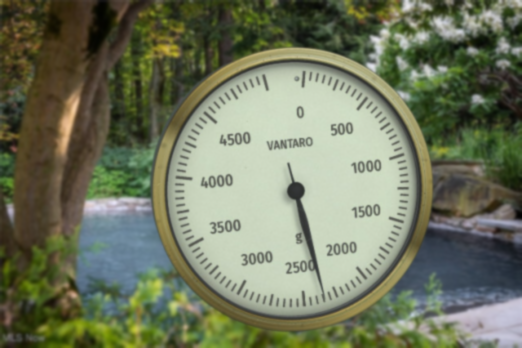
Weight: 2350 g
